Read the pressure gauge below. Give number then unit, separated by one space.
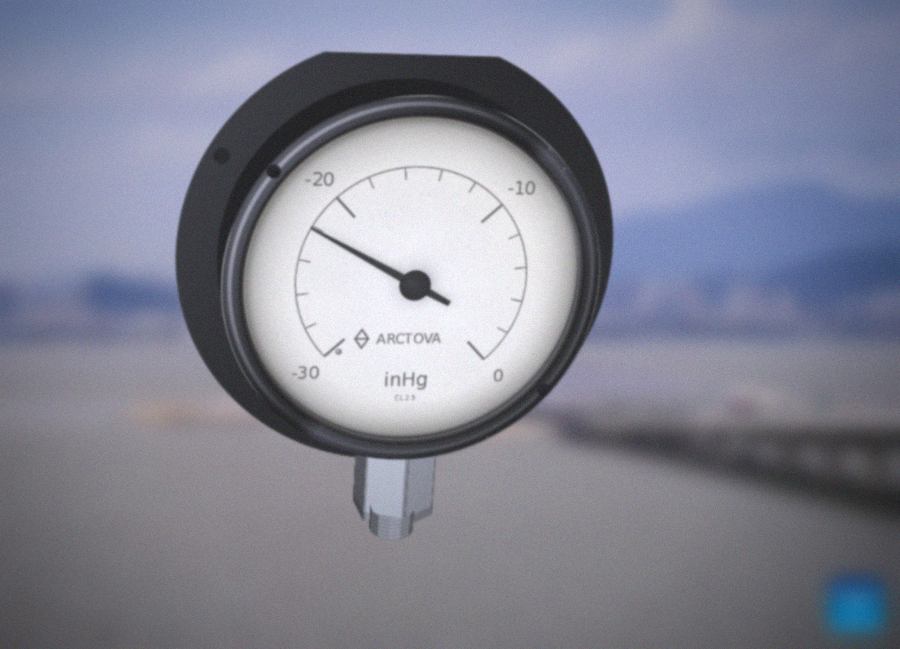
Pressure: -22 inHg
